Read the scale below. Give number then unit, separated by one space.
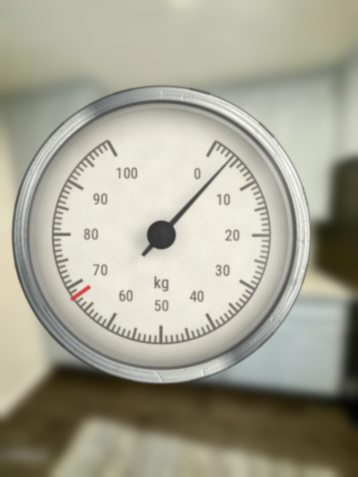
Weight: 4 kg
